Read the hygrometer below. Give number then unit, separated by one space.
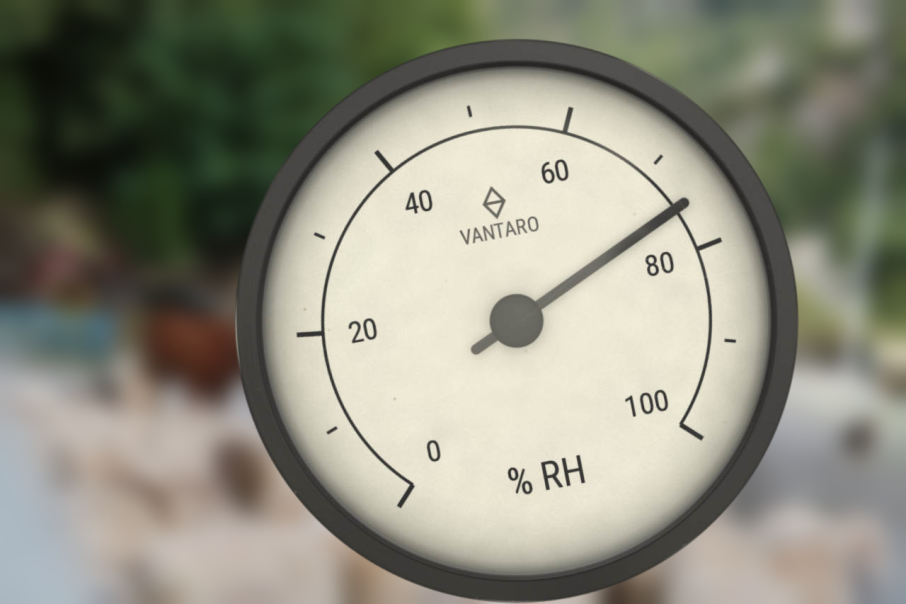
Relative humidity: 75 %
